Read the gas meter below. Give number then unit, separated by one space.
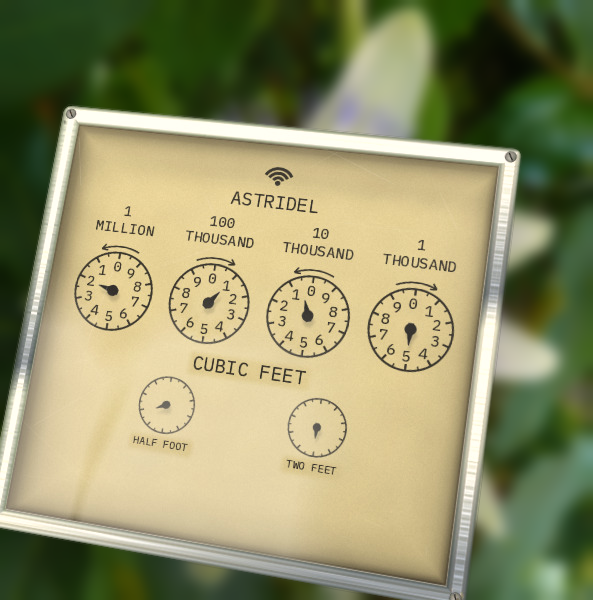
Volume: 210500 ft³
